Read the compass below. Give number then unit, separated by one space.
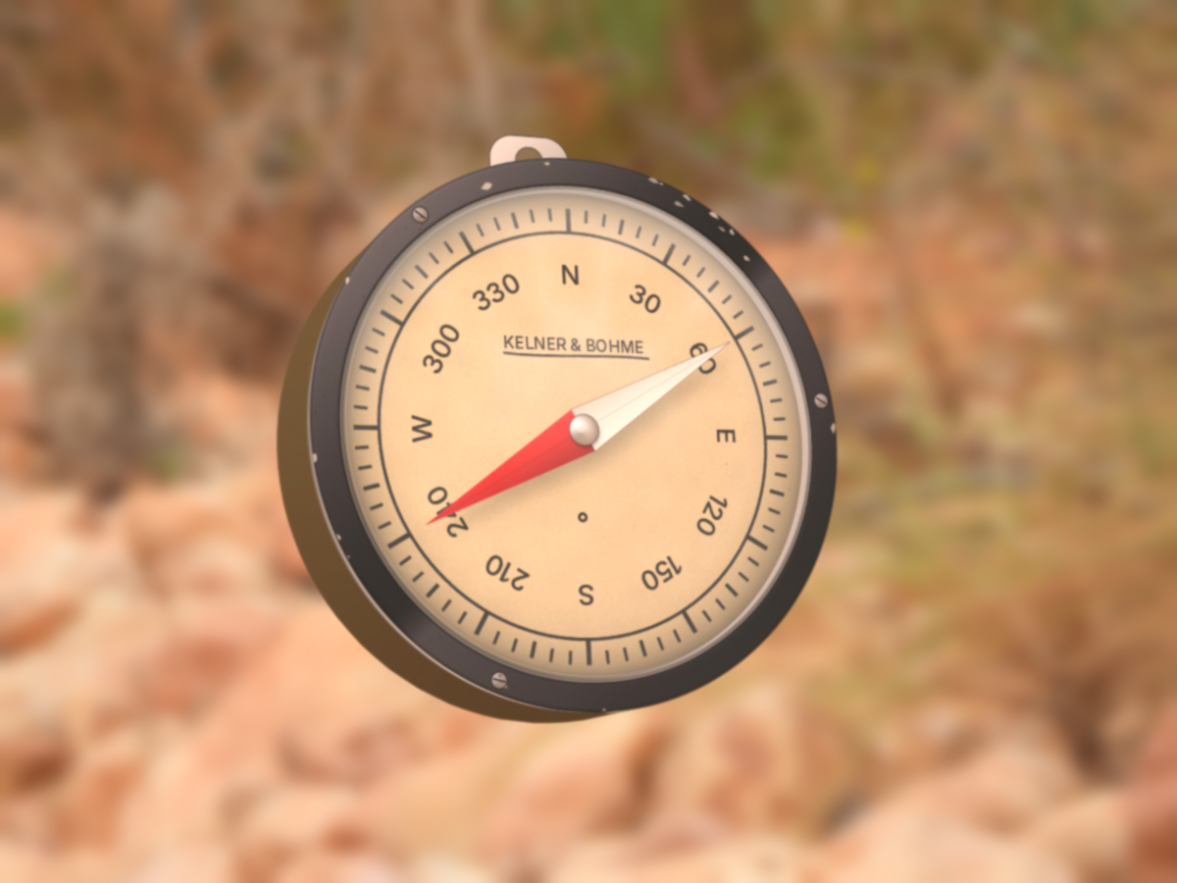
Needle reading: 240 °
